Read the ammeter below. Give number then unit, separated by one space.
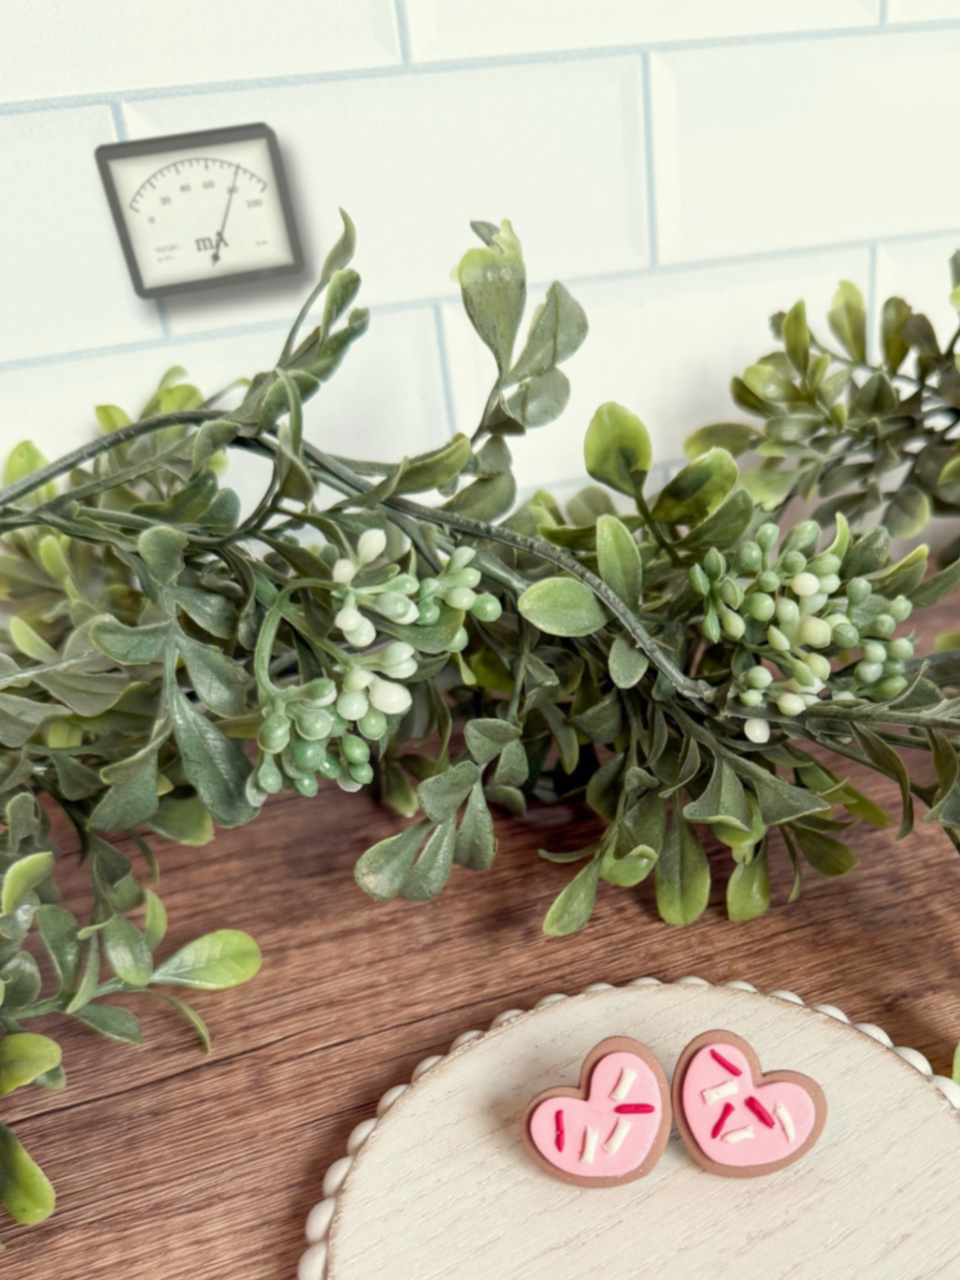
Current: 80 mA
